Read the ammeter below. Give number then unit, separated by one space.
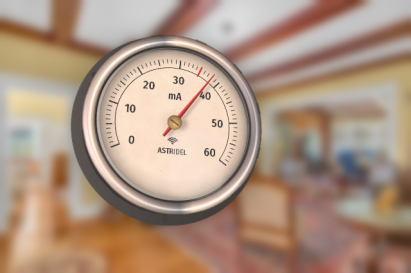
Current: 38 mA
